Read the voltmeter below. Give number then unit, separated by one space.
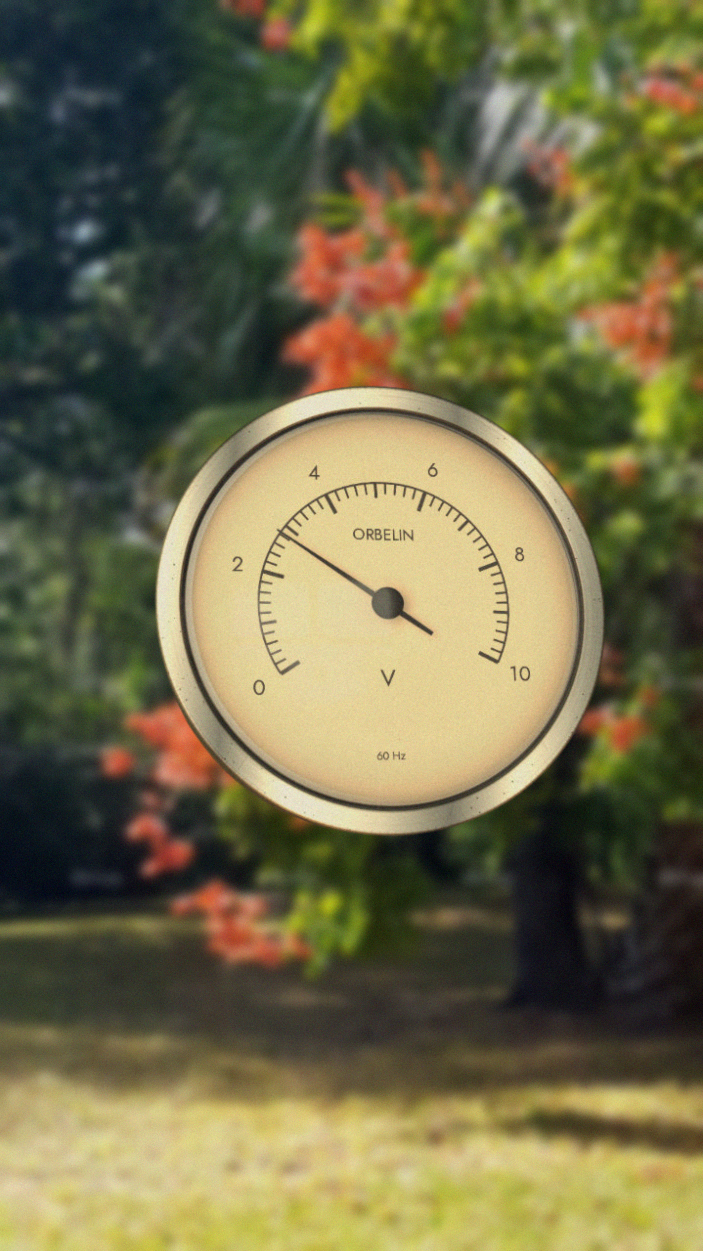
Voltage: 2.8 V
